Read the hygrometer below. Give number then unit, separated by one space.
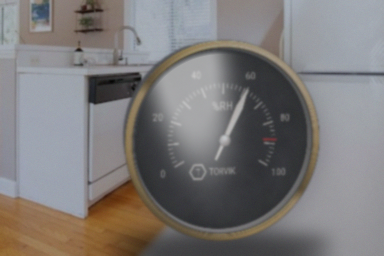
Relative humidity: 60 %
